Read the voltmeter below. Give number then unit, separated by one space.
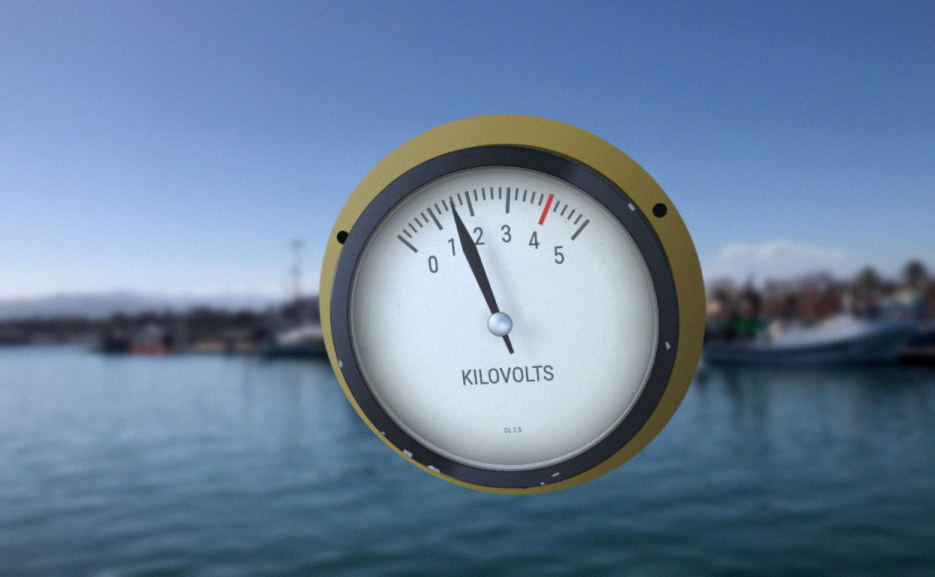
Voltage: 1.6 kV
